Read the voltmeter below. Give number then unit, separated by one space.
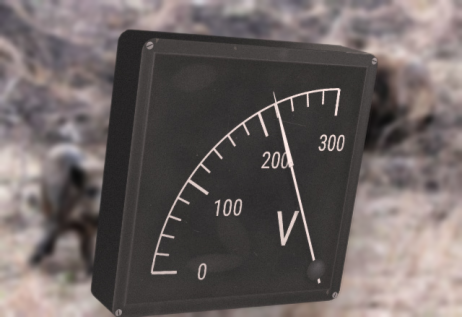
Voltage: 220 V
